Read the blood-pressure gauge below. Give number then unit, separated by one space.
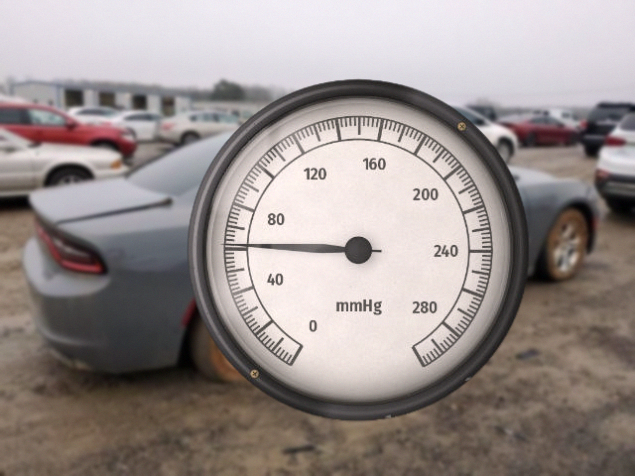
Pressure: 62 mmHg
